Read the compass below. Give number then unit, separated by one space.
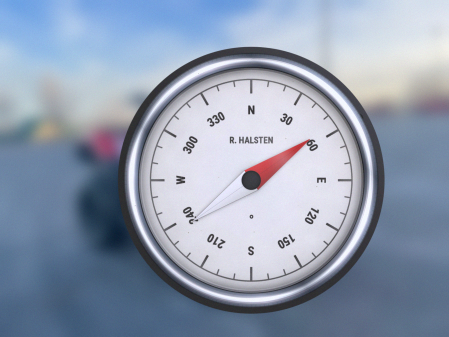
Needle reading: 55 °
